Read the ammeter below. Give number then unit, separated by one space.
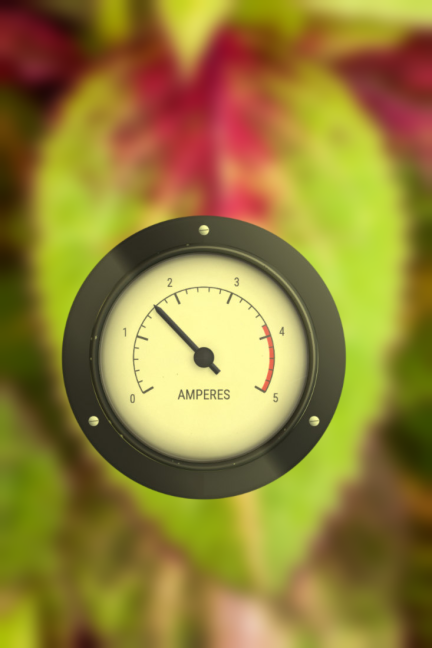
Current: 1.6 A
